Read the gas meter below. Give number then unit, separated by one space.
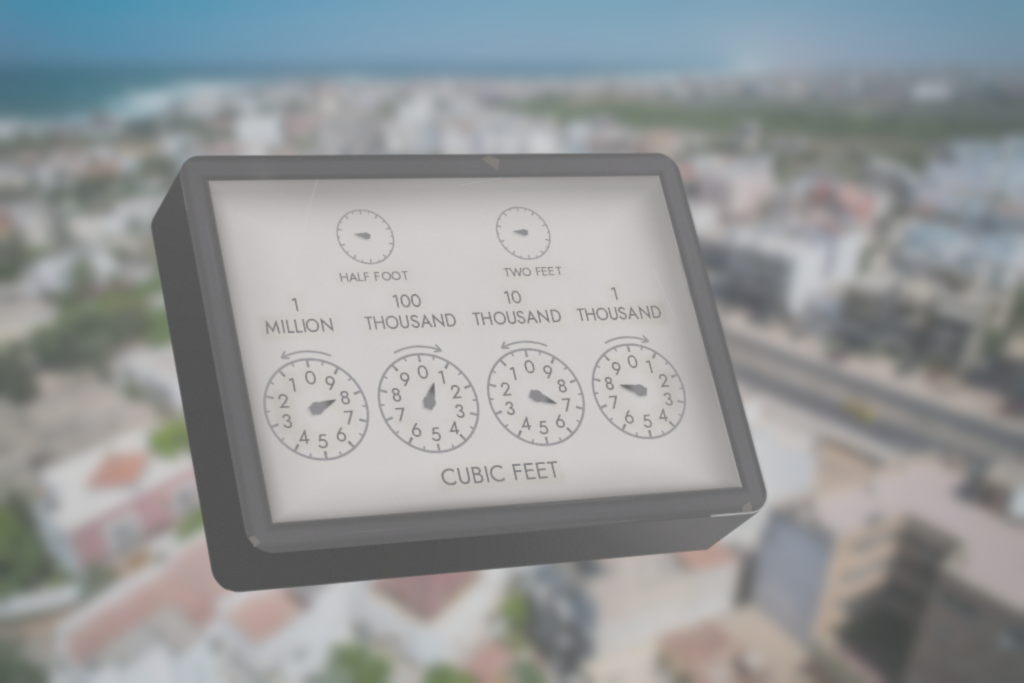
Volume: 806800 ft³
